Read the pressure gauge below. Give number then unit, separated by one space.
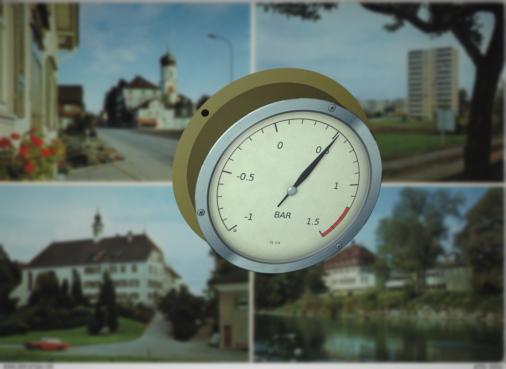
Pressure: 0.5 bar
